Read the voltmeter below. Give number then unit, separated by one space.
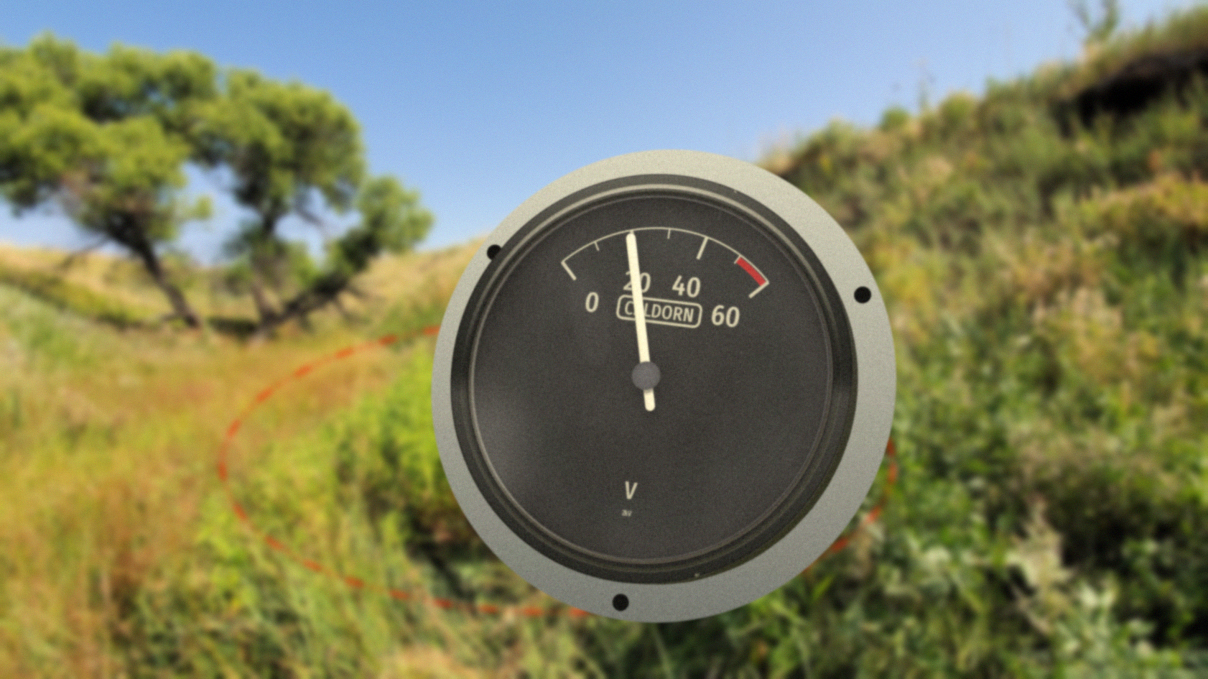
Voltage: 20 V
